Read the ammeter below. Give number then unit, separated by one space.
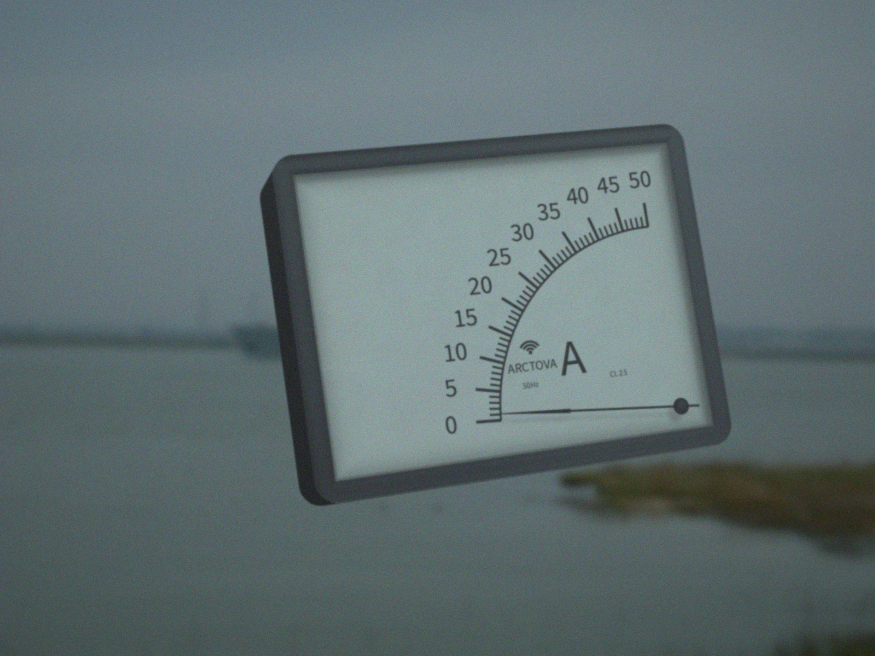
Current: 1 A
